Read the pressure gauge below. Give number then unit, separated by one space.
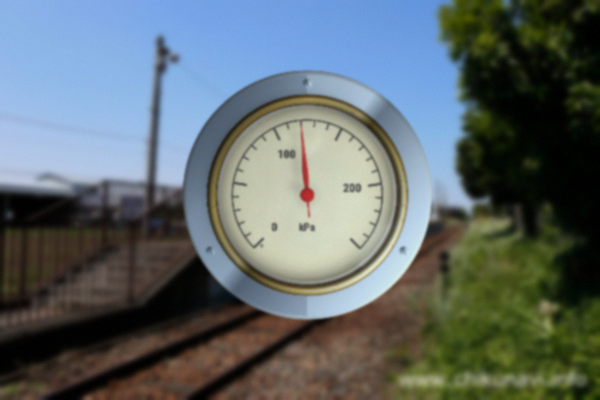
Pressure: 120 kPa
